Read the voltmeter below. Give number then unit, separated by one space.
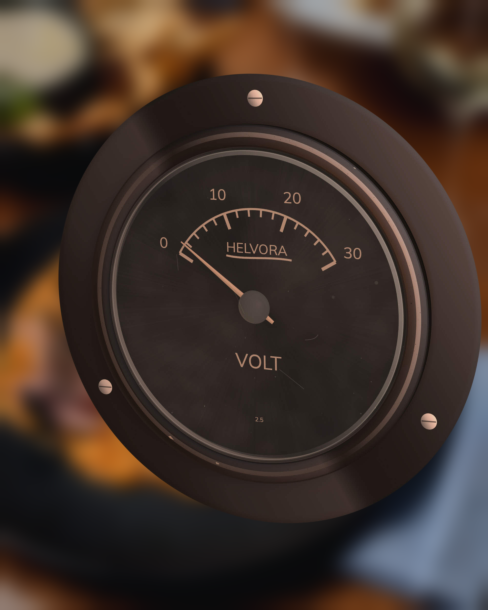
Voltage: 2 V
